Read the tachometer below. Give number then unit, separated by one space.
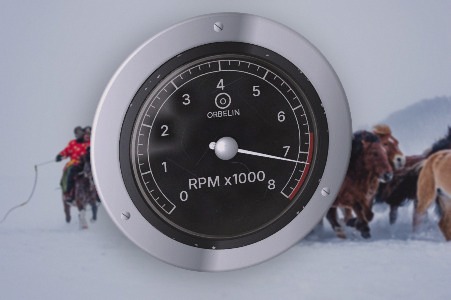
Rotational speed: 7200 rpm
